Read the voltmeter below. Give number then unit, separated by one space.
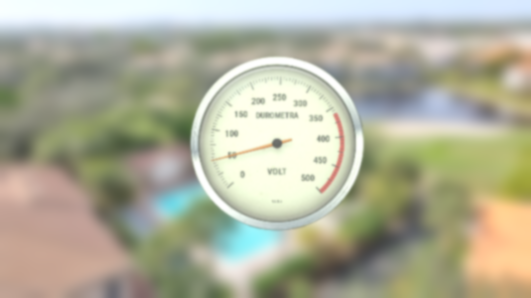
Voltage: 50 V
